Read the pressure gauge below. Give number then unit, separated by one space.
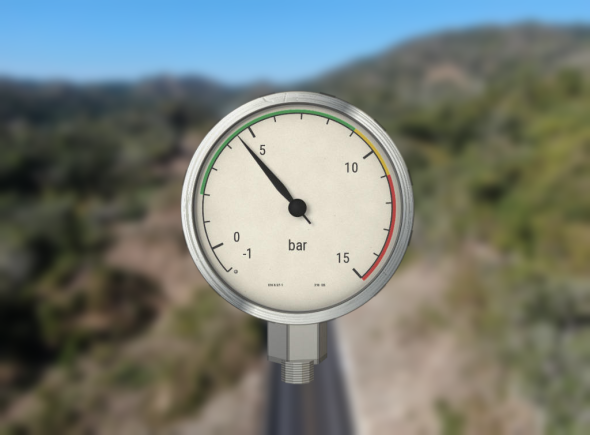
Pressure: 4.5 bar
